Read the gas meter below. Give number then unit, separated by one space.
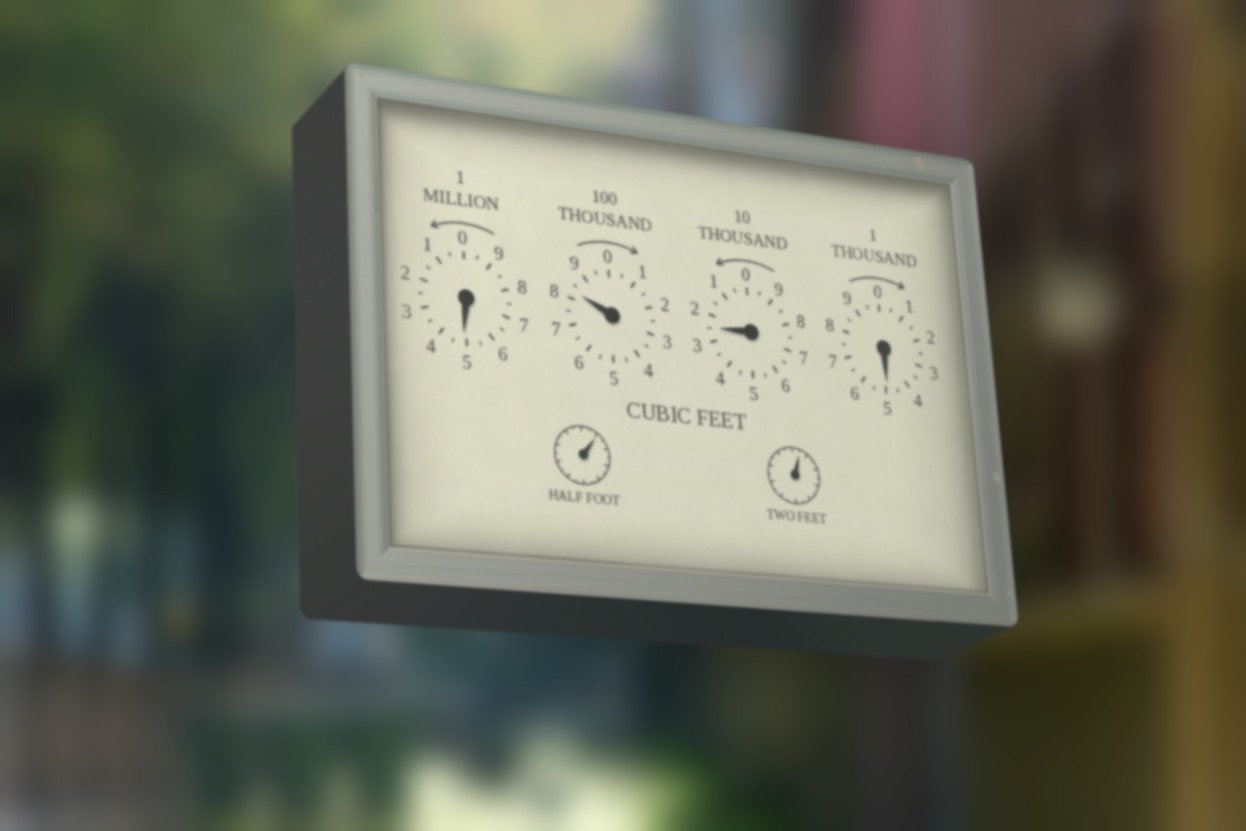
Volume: 482500 ft³
